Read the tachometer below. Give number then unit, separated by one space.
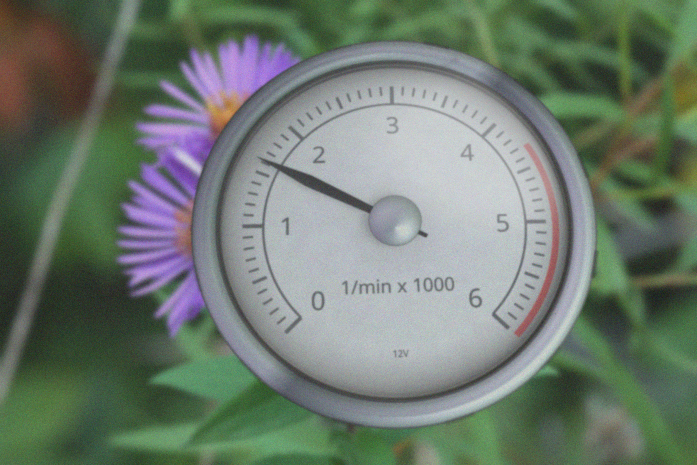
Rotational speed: 1600 rpm
